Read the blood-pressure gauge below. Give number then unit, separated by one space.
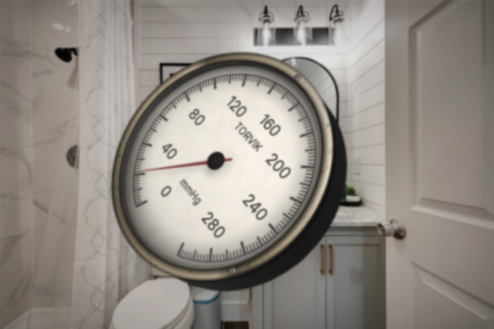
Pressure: 20 mmHg
